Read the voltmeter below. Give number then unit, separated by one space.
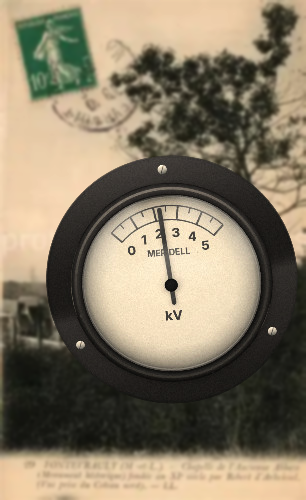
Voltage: 2.25 kV
